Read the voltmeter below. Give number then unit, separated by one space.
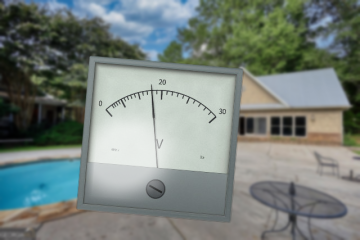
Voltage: 18 V
